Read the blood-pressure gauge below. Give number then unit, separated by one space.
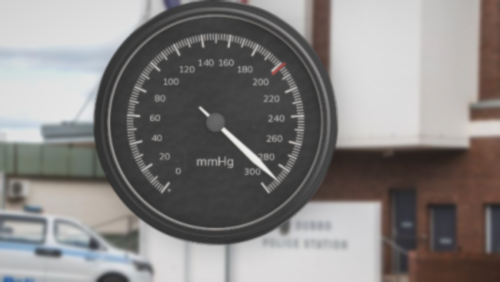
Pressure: 290 mmHg
